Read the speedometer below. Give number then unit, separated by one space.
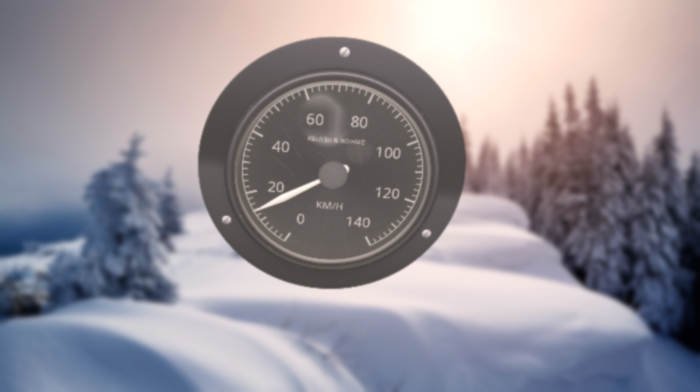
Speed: 14 km/h
